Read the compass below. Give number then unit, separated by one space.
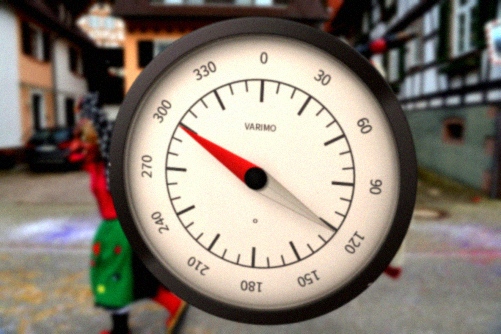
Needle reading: 300 °
